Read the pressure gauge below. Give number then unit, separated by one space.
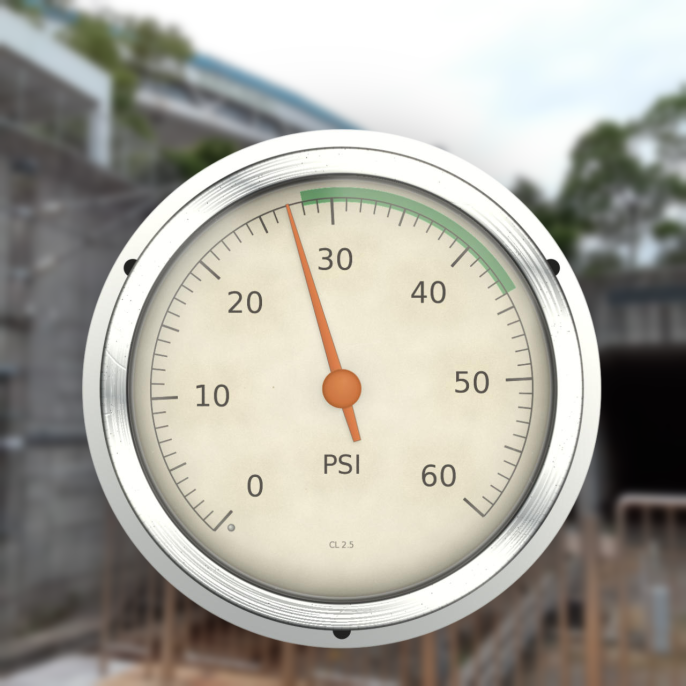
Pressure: 27 psi
